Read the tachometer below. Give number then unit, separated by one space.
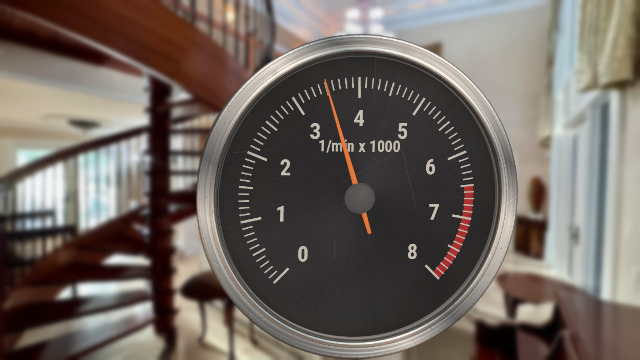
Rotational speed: 3500 rpm
